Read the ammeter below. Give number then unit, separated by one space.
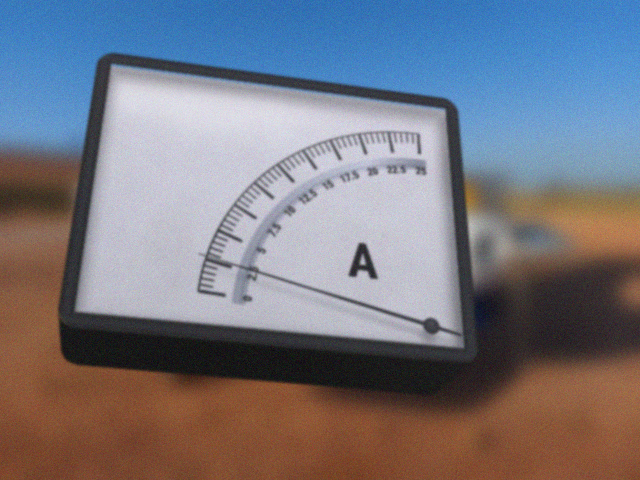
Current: 2.5 A
